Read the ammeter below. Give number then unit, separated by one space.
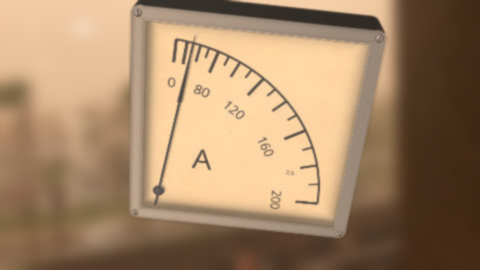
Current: 50 A
